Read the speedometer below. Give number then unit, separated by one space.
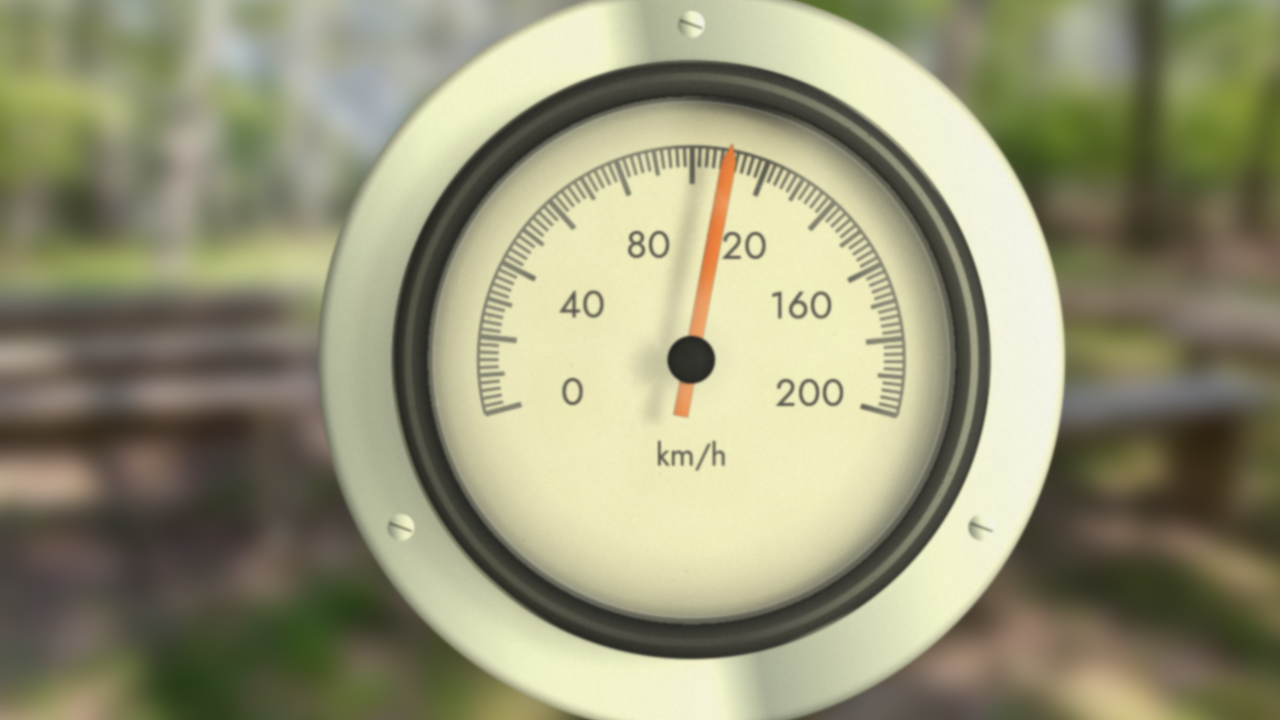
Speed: 110 km/h
